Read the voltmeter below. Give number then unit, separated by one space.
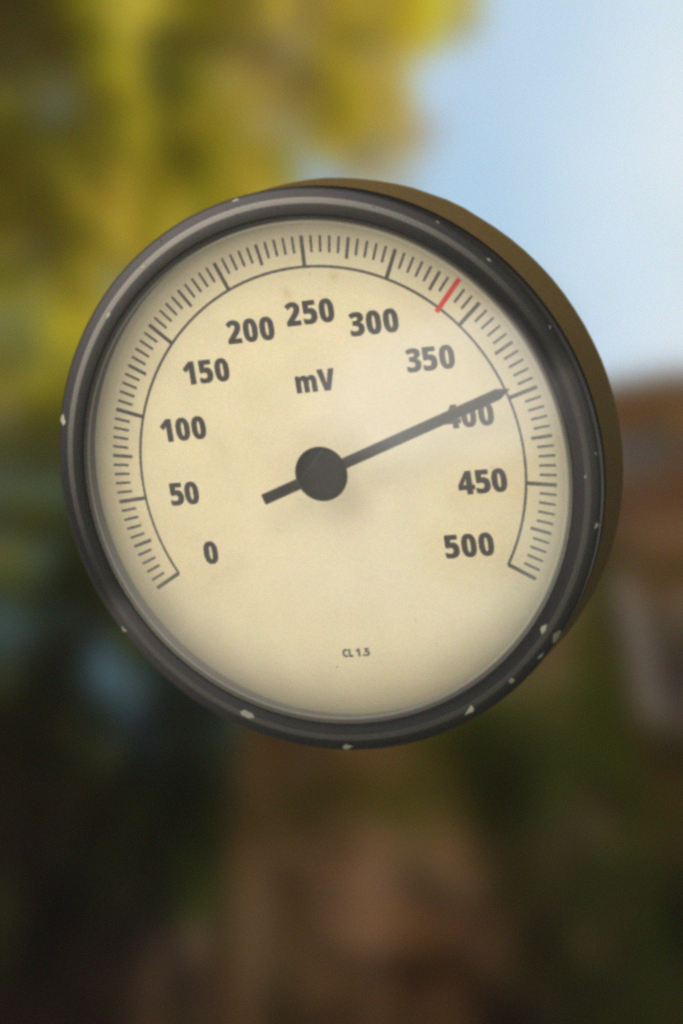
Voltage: 395 mV
